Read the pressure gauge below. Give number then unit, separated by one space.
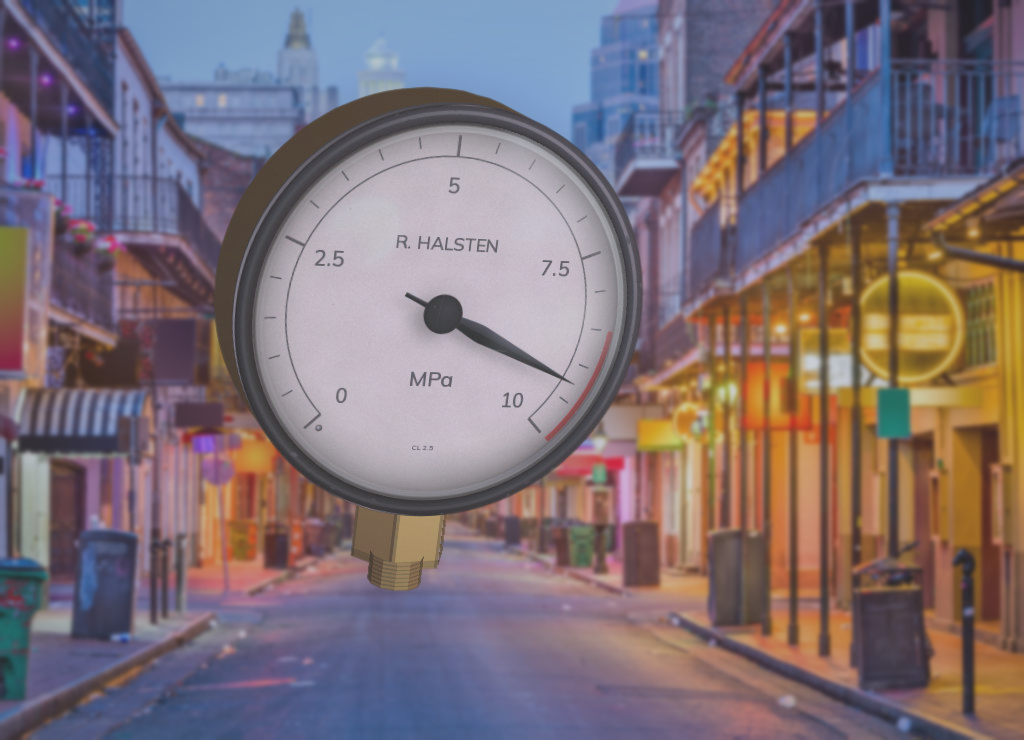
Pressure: 9.25 MPa
